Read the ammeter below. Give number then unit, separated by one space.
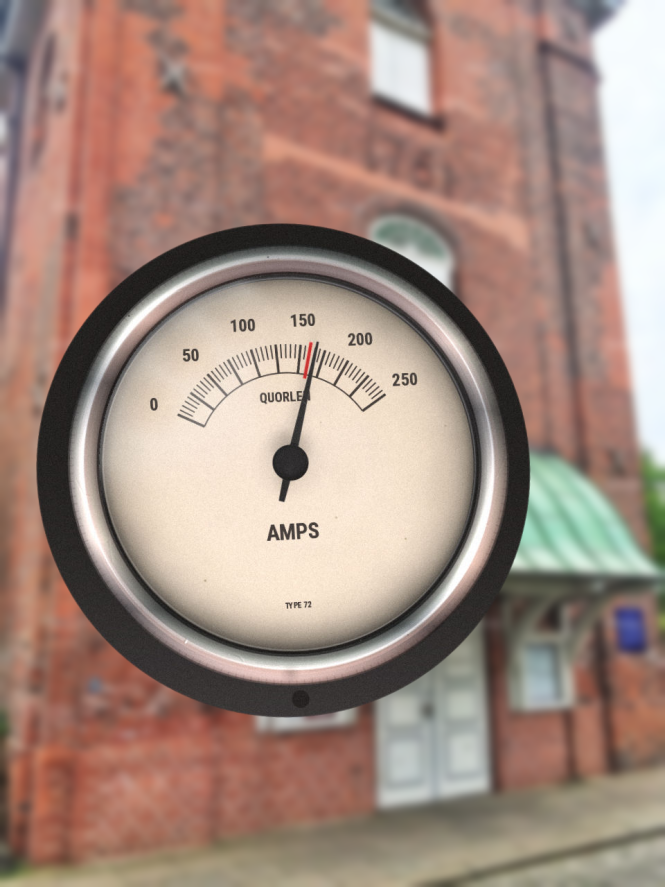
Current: 165 A
